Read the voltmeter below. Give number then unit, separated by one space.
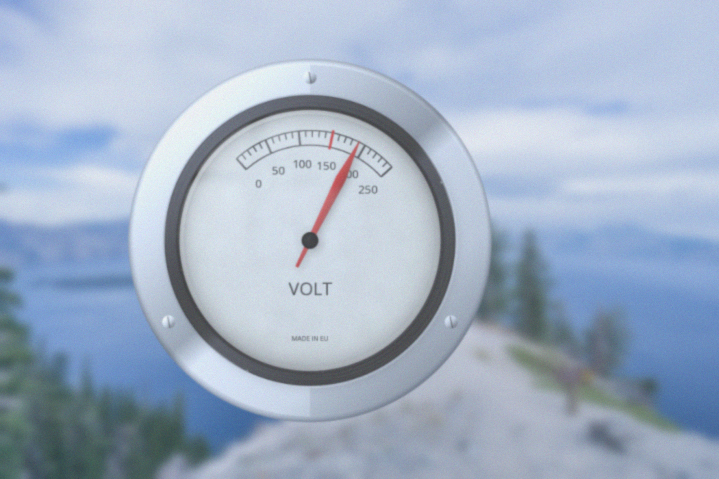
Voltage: 190 V
